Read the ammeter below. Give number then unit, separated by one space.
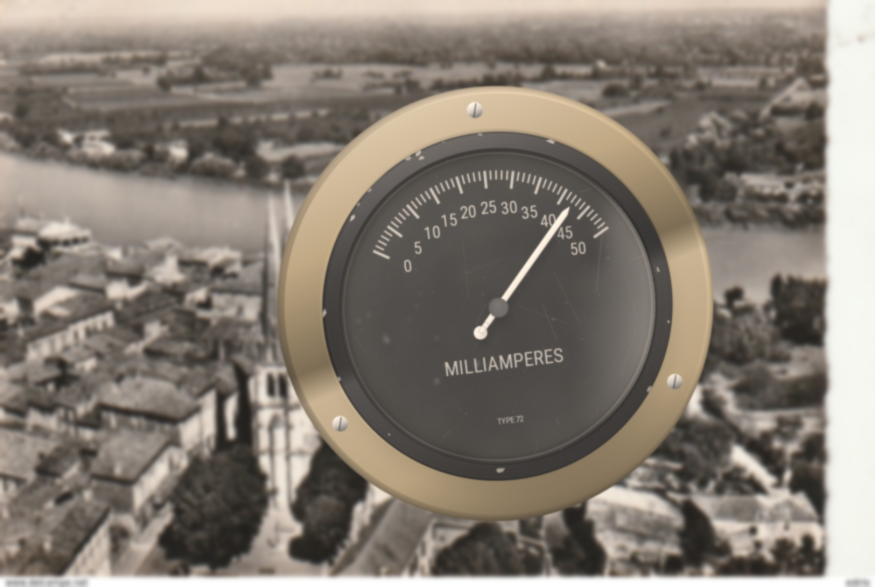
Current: 42 mA
